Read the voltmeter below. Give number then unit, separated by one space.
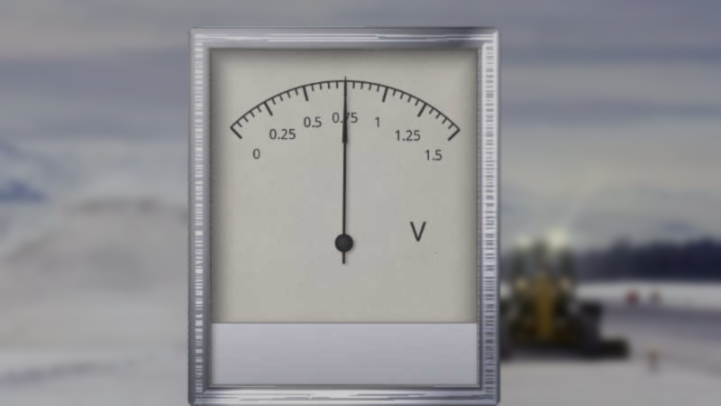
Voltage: 0.75 V
